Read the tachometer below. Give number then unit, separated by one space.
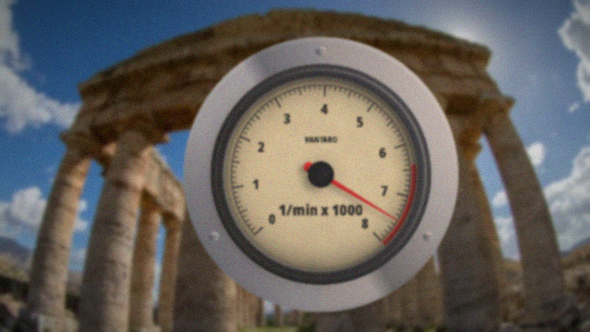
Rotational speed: 7500 rpm
